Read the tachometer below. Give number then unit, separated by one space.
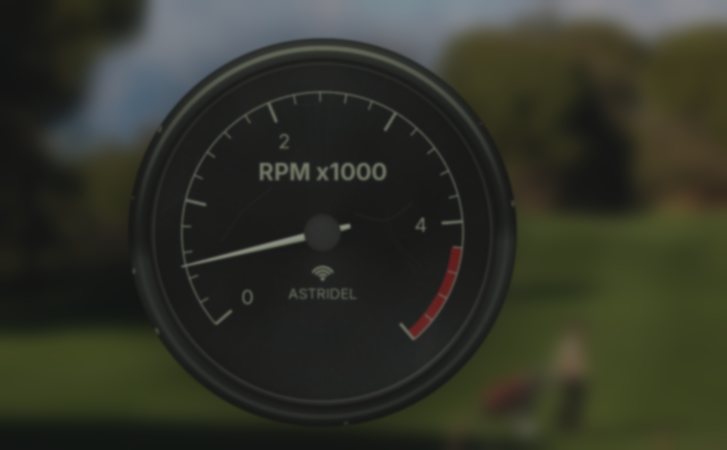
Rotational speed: 500 rpm
